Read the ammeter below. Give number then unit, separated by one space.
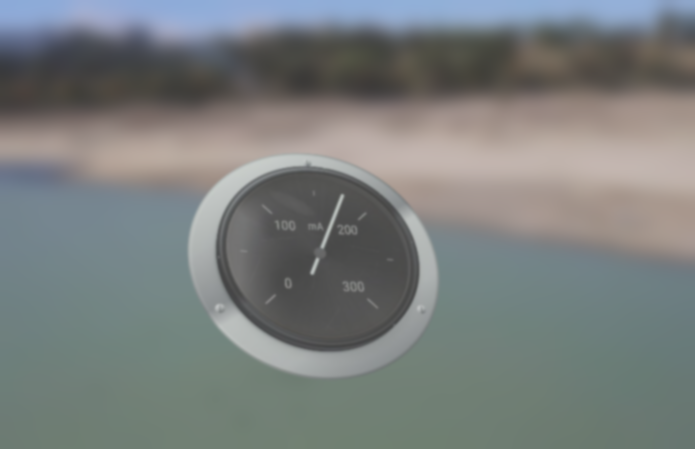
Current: 175 mA
